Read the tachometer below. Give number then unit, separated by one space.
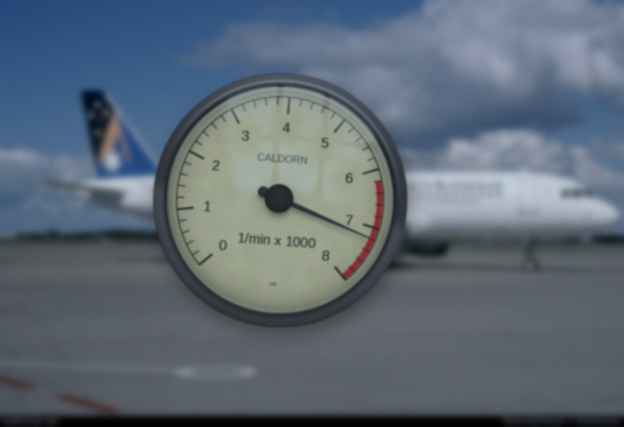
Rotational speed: 7200 rpm
